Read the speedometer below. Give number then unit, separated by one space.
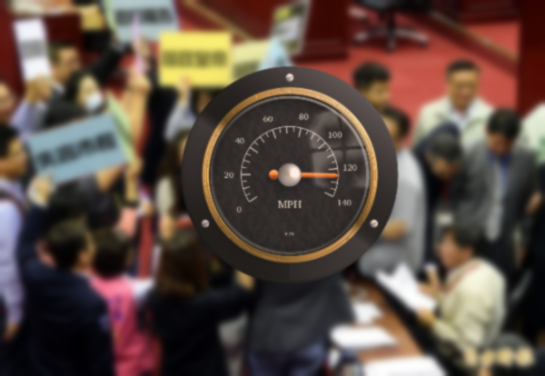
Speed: 125 mph
